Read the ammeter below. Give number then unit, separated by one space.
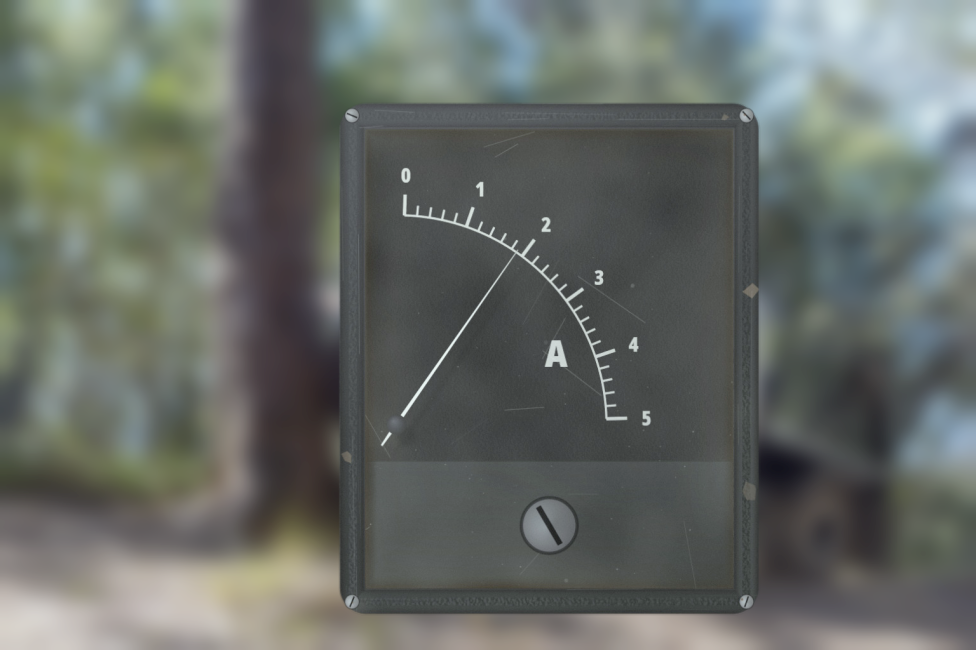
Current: 1.9 A
